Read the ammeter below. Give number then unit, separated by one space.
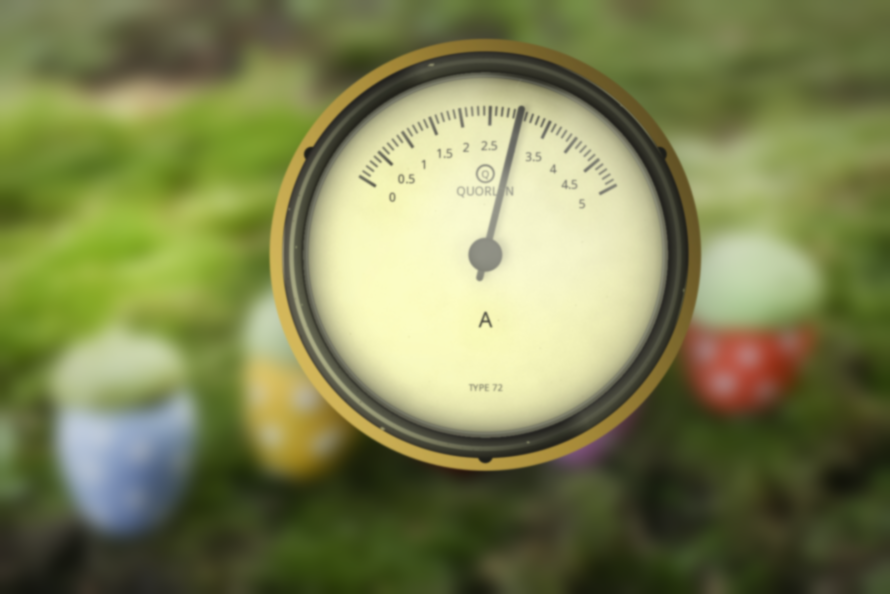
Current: 3 A
